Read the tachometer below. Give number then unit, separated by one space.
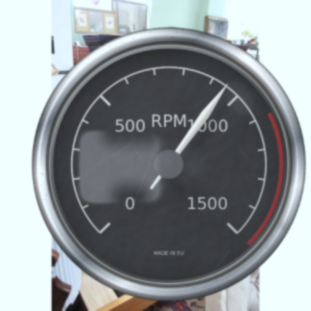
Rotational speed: 950 rpm
